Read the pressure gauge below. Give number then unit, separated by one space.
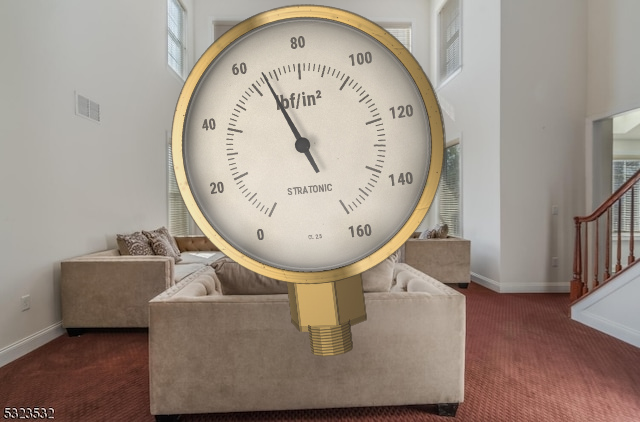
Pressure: 66 psi
